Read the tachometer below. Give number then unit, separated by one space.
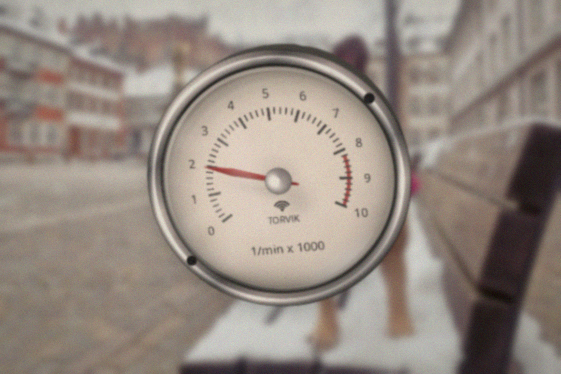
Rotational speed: 2000 rpm
